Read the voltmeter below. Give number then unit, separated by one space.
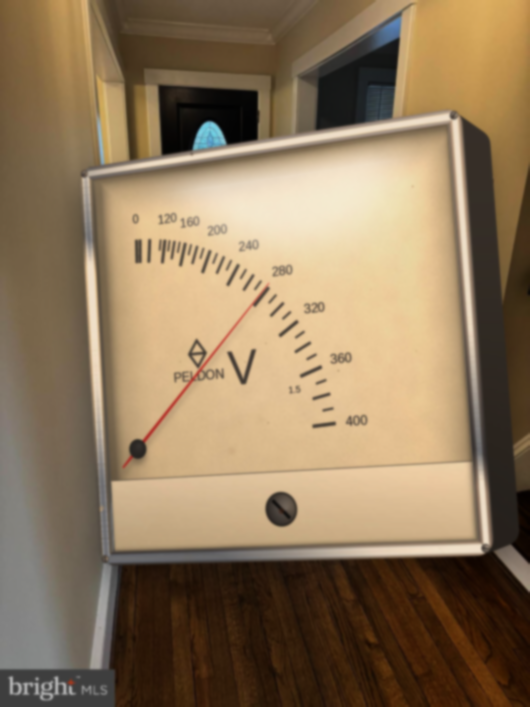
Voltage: 280 V
